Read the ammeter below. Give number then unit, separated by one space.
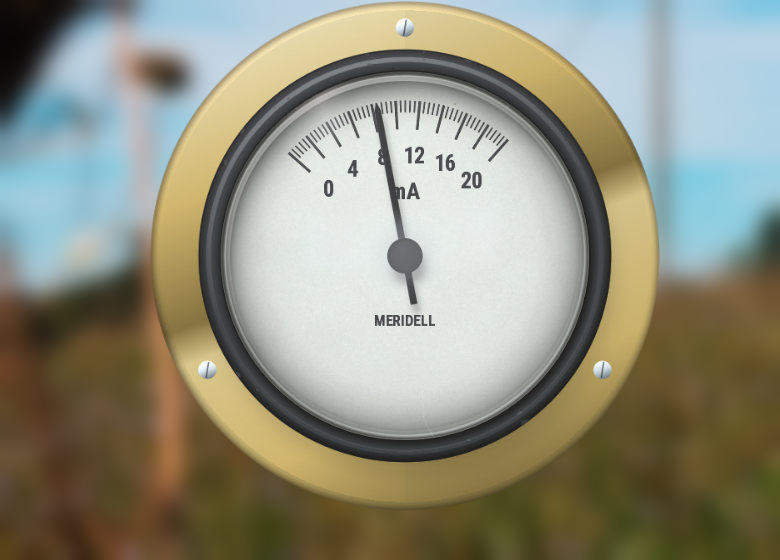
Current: 8.4 mA
